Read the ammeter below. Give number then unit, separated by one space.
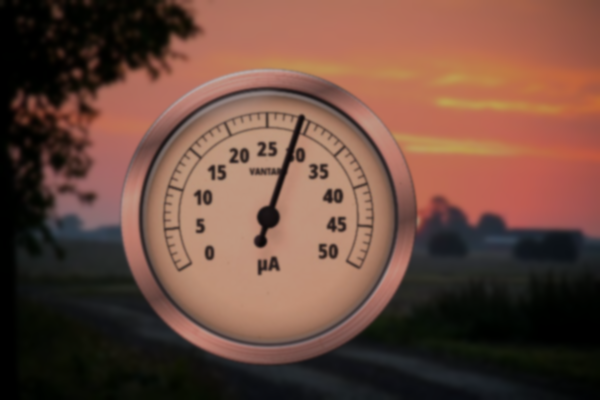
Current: 29 µA
